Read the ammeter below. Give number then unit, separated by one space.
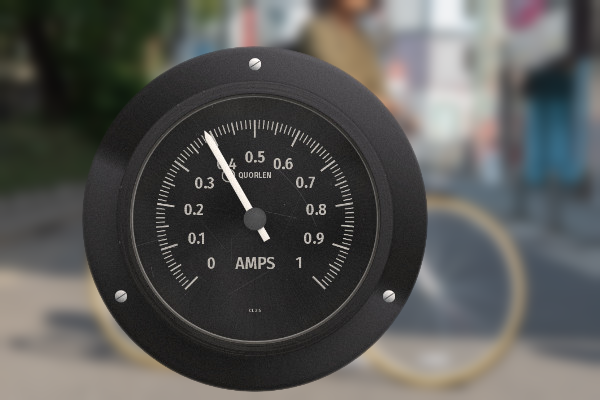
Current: 0.39 A
